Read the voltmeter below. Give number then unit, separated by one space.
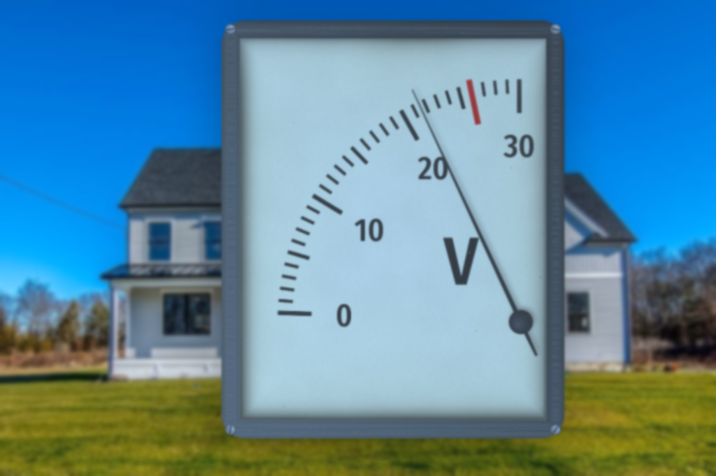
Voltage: 21.5 V
